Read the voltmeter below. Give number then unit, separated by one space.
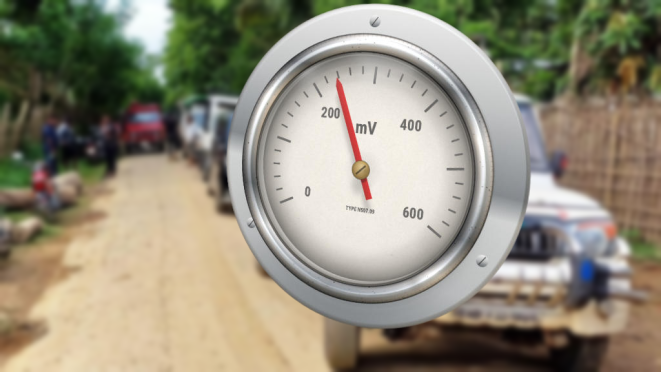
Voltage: 240 mV
